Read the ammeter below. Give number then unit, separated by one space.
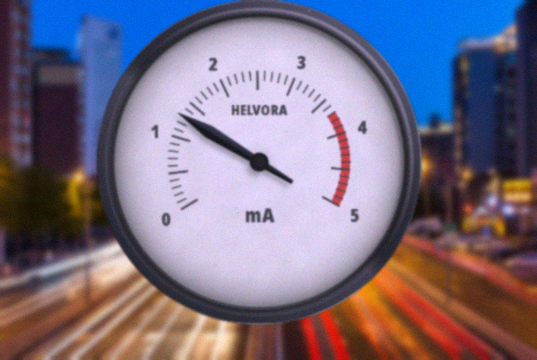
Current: 1.3 mA
